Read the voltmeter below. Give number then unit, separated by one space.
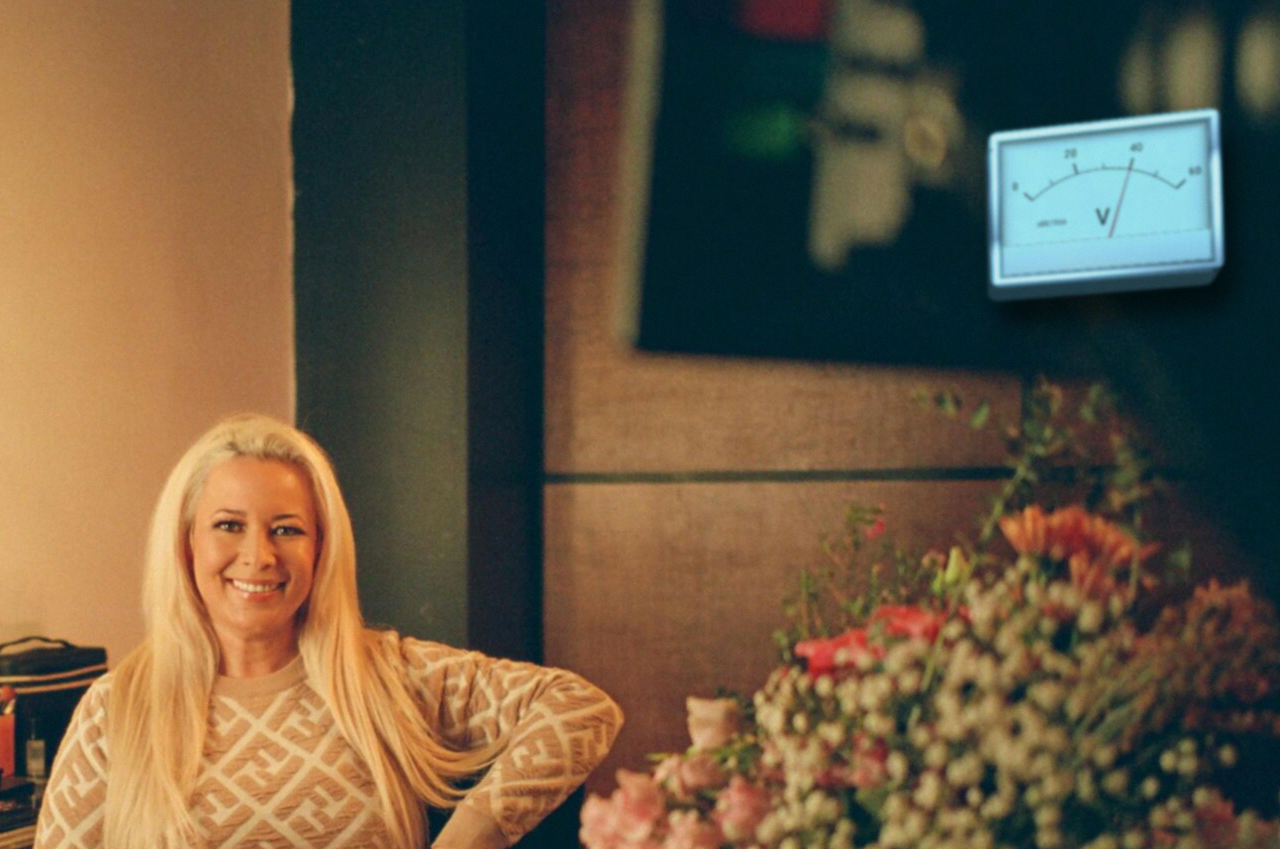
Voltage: 40 V
